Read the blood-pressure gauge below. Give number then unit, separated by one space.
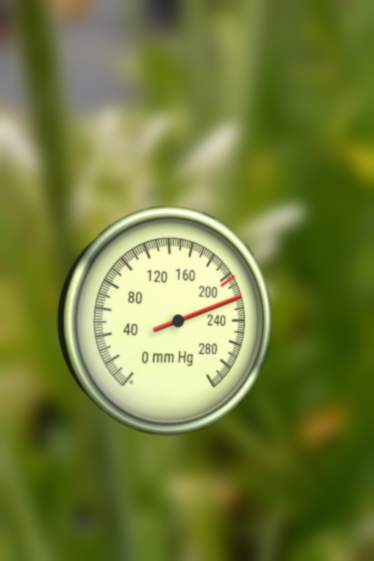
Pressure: 220 mmHg
